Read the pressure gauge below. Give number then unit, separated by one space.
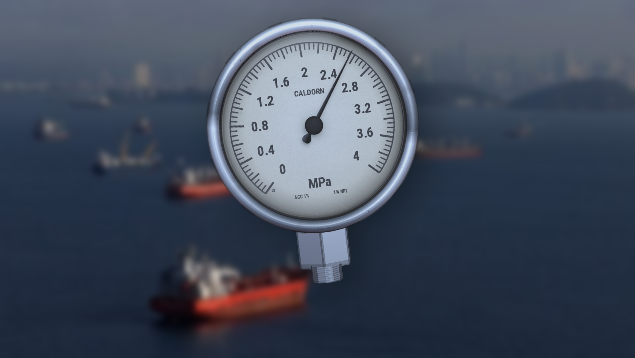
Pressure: 2.55 MPa
